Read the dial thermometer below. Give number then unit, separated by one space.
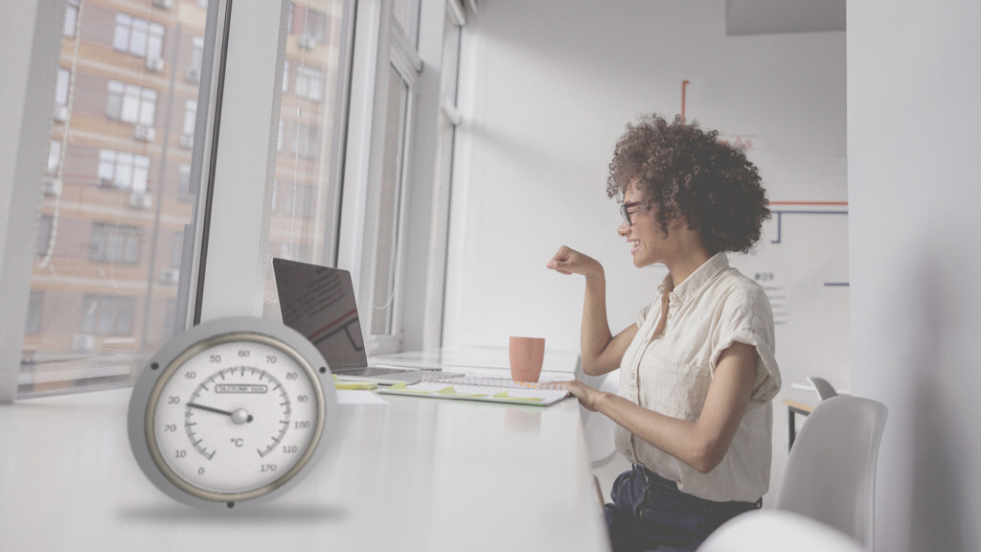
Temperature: 30 °C
